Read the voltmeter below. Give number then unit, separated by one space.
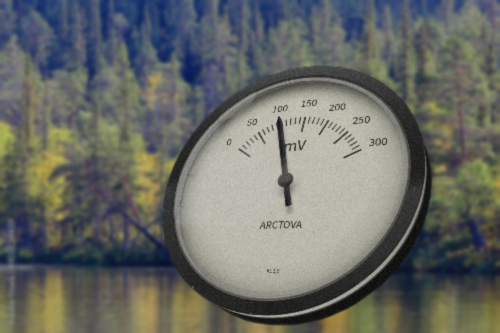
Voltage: 100 mV
